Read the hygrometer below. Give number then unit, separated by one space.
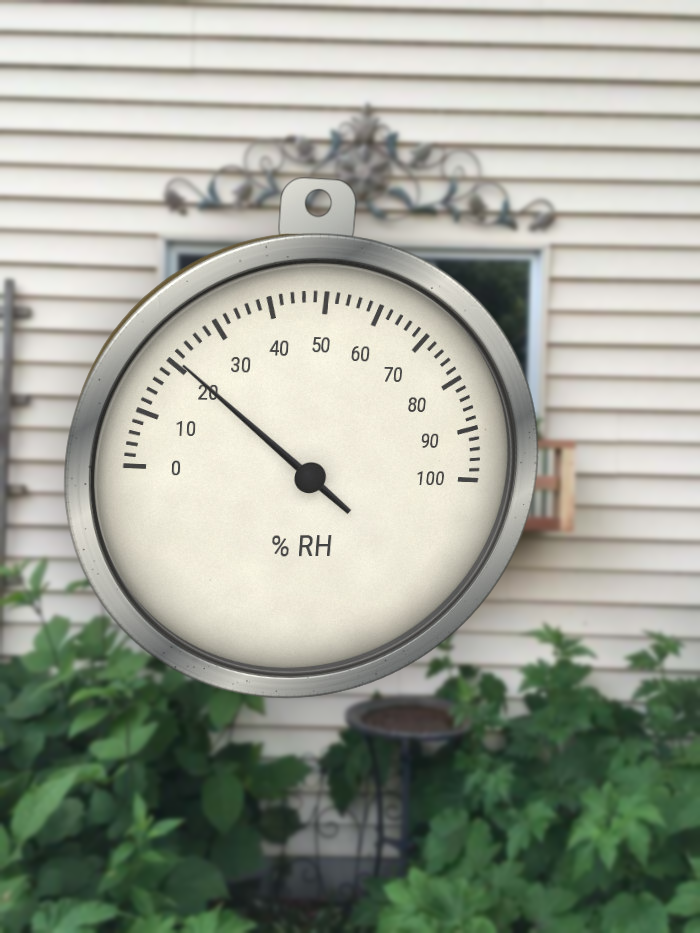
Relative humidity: 21 %
